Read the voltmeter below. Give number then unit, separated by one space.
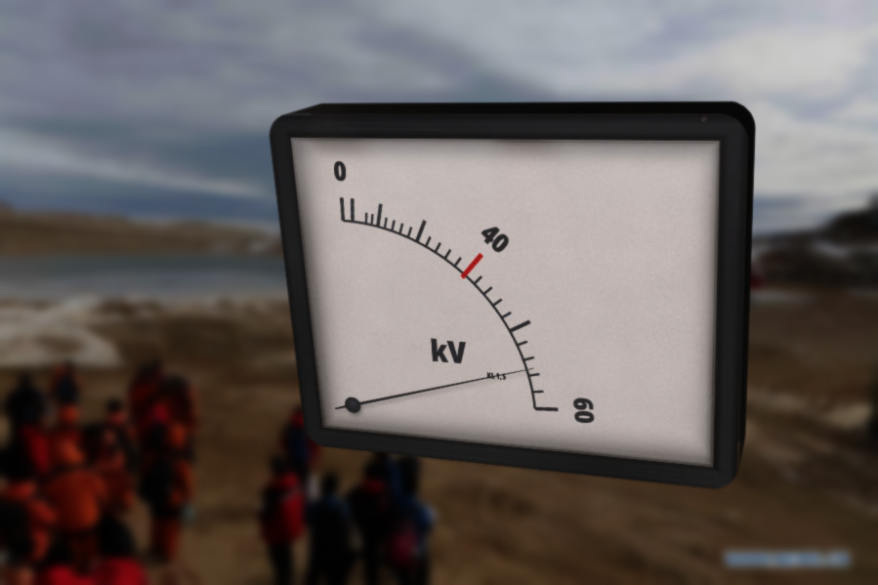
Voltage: 55 kV
